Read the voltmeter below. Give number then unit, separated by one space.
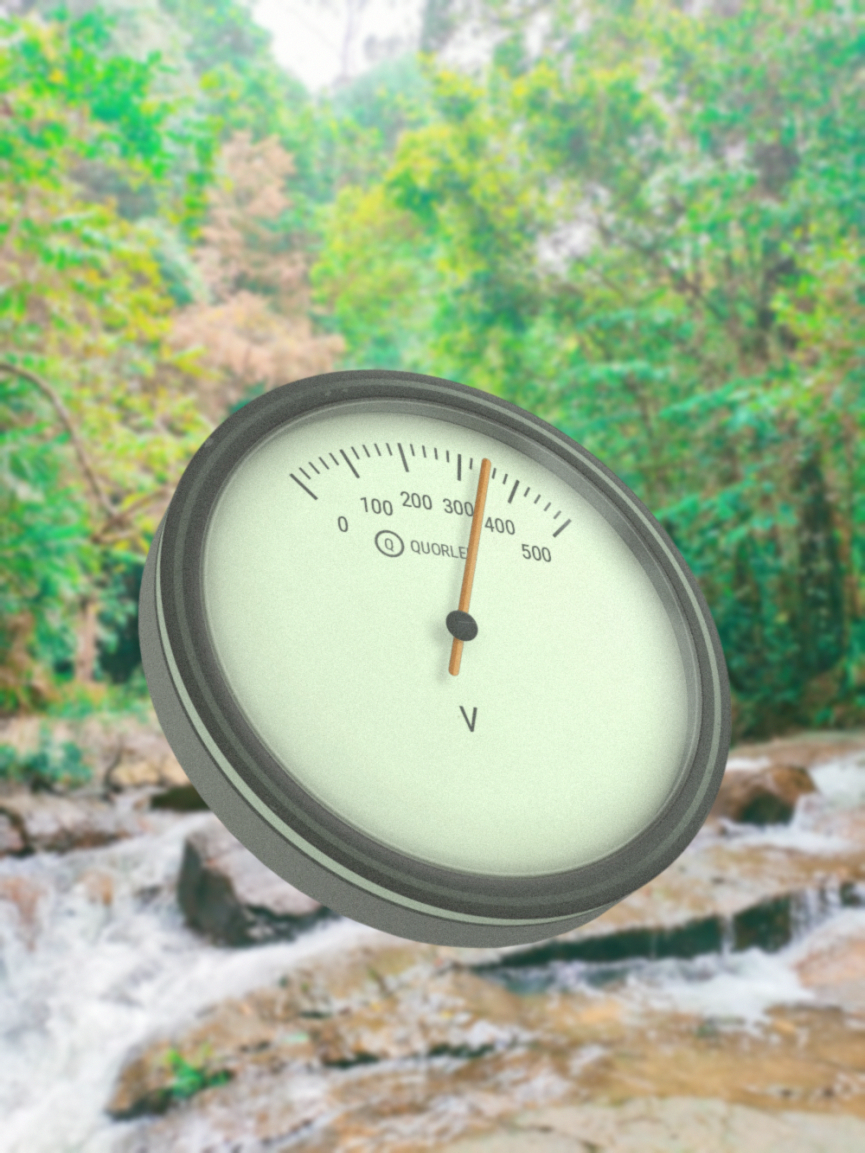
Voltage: 340 V
